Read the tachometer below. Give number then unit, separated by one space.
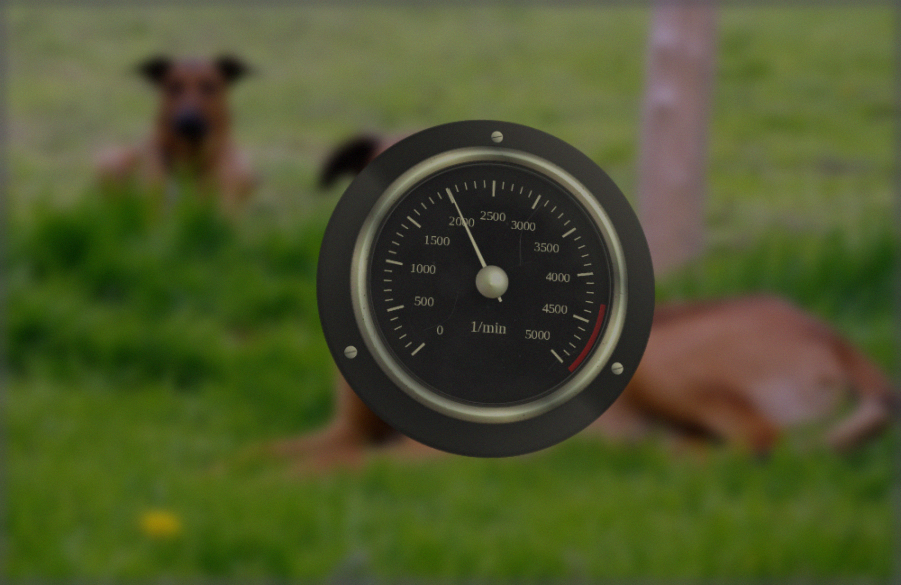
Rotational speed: 2000 rpm
